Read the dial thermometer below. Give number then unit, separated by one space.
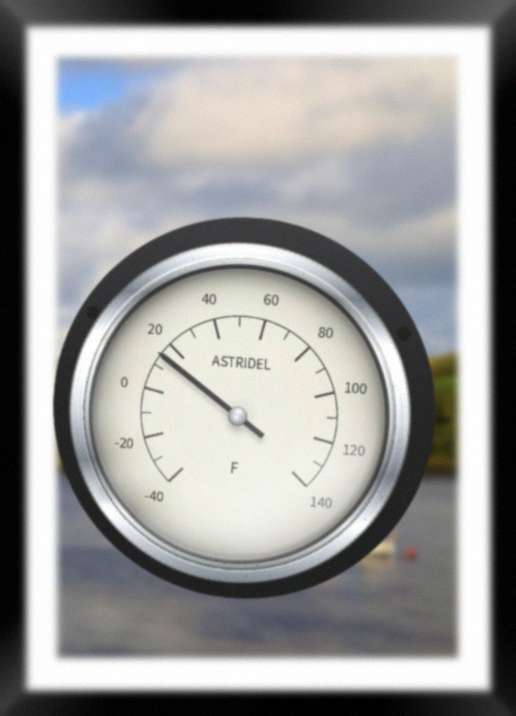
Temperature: 15 °F
